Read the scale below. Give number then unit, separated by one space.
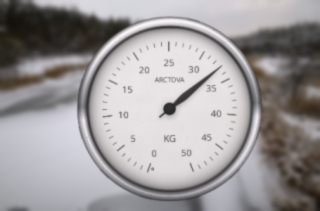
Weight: 33 kg
